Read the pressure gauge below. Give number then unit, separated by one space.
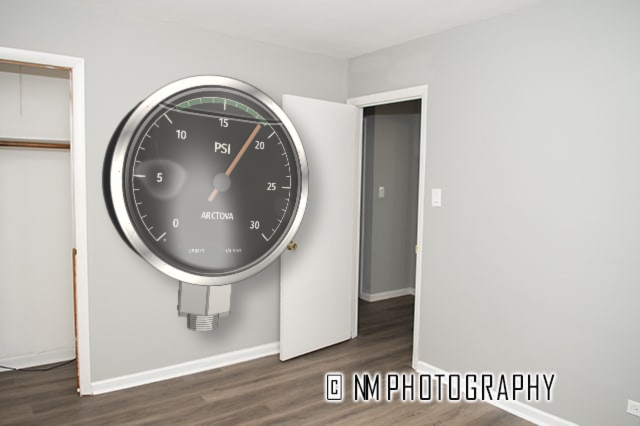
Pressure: 18.5 psi
